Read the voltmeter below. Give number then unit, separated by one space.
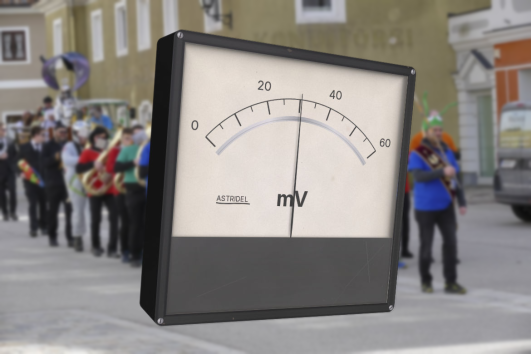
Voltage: 30 mV
